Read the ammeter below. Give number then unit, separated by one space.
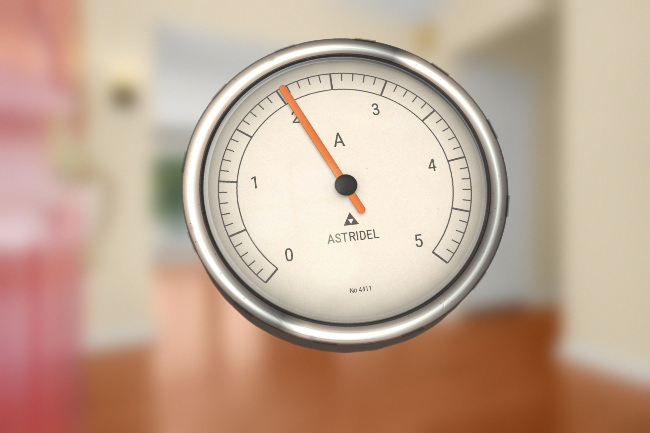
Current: 2.05 A
